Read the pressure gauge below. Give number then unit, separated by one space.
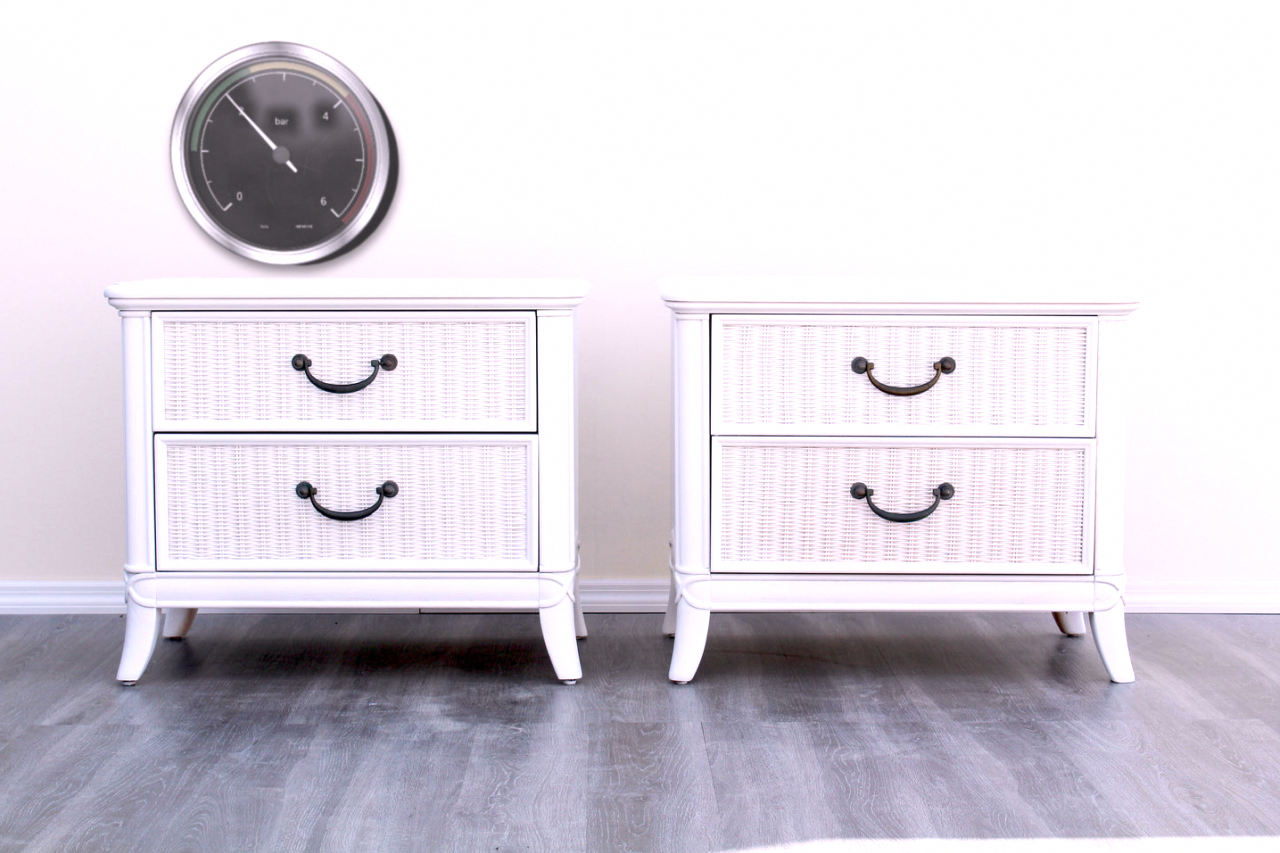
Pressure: 2 bar
